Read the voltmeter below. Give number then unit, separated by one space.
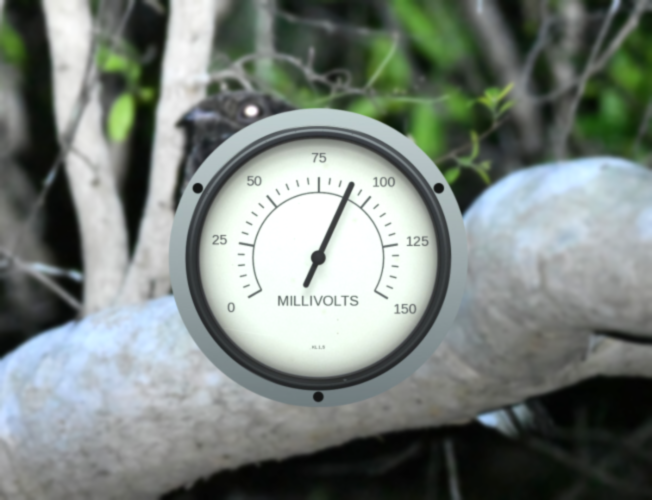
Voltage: 90 mV
